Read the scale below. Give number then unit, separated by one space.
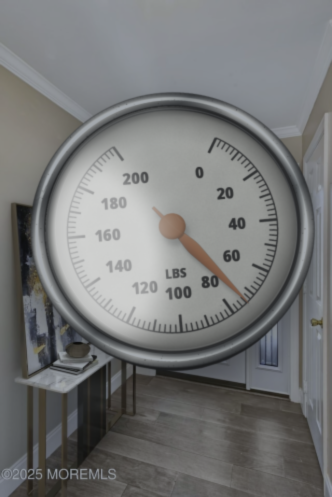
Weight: 74 lb
